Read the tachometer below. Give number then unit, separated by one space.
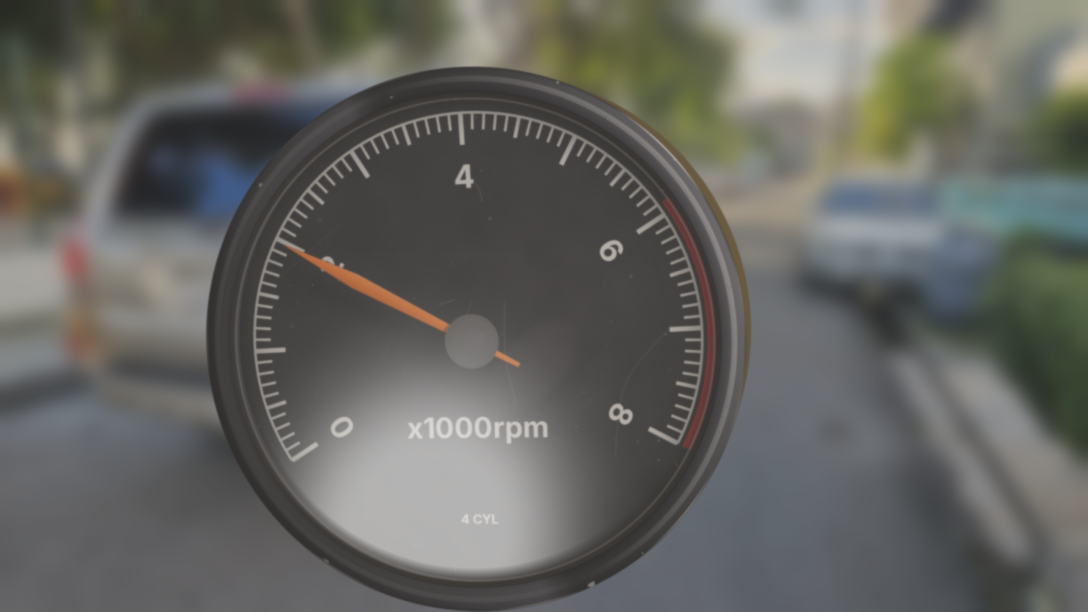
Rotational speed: 2000 rpm
